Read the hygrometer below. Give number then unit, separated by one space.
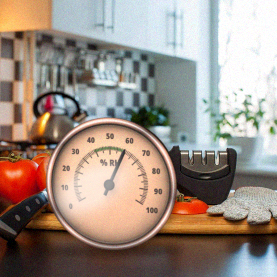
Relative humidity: 60 %
